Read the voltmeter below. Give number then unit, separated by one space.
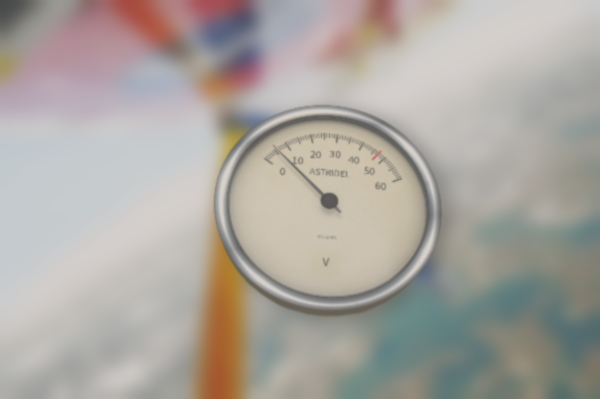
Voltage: 5 V
